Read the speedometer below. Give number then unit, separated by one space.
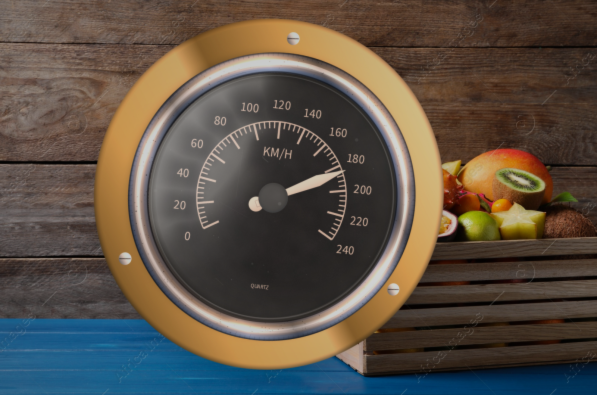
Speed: 184 km/h
